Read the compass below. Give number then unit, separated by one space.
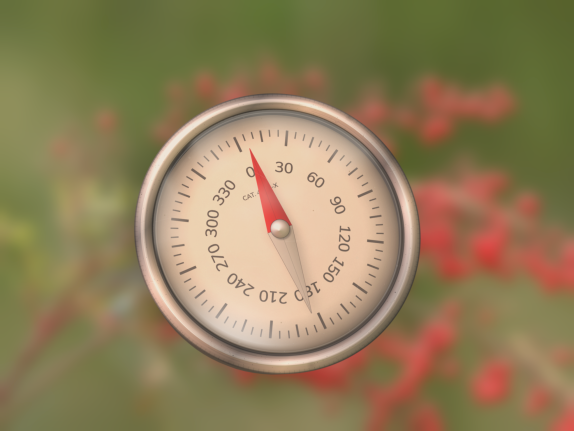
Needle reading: 5 °
